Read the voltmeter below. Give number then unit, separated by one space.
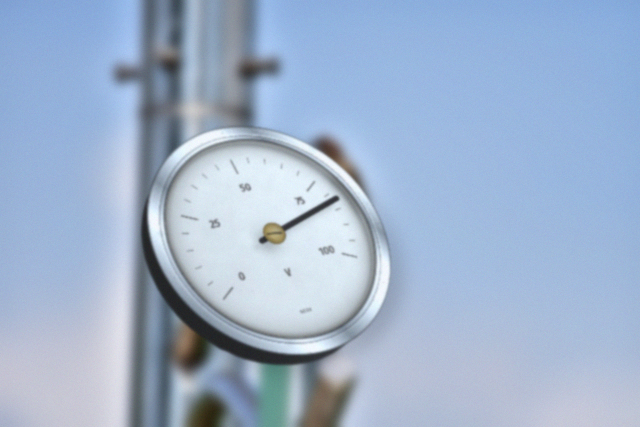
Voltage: 82.5 V
